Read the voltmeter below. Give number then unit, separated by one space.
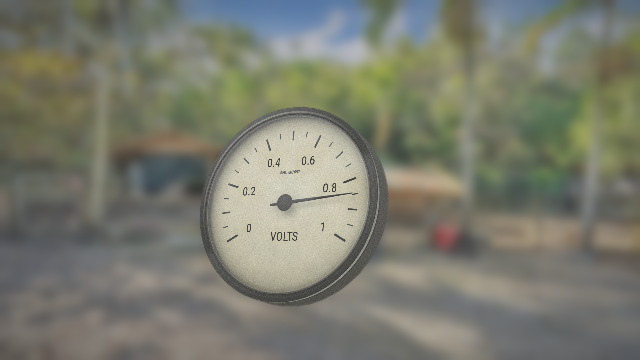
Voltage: 0.85 V
